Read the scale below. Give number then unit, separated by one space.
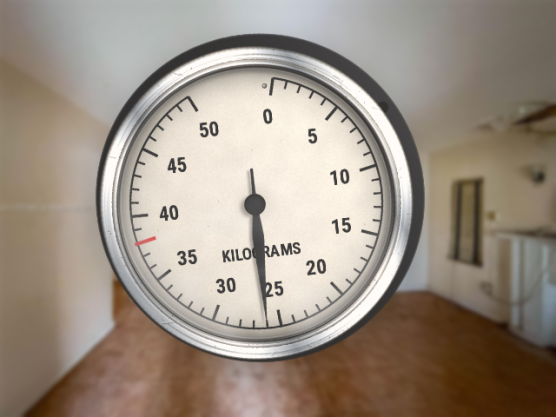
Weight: 26 kg
